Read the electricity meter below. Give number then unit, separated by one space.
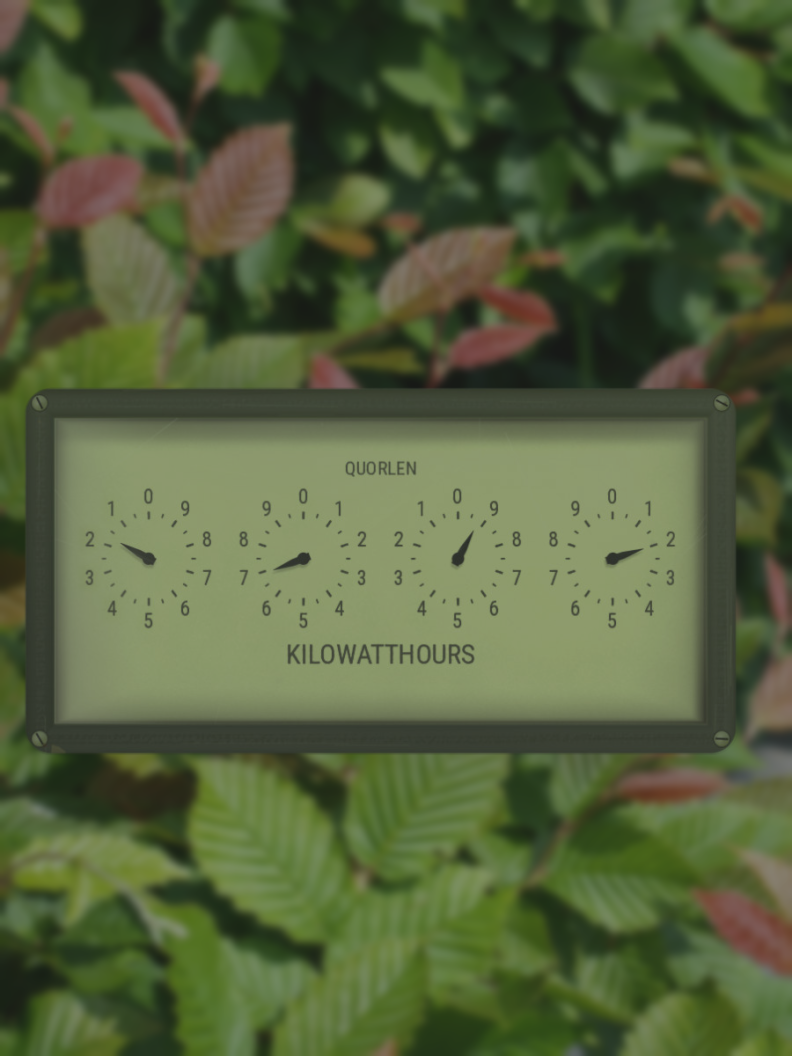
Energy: 1692 kWh
